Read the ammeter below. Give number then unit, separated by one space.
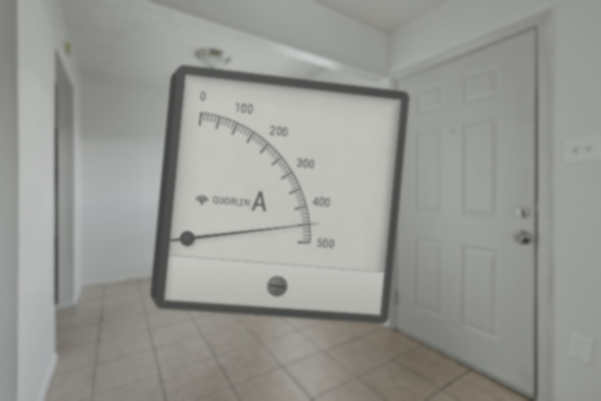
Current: 450 A
